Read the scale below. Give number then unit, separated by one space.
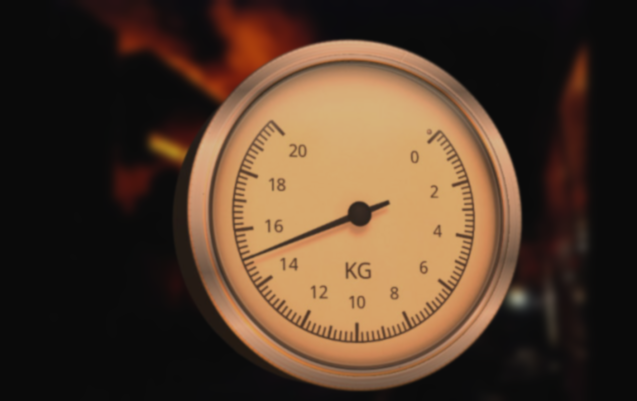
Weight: 15 kg
